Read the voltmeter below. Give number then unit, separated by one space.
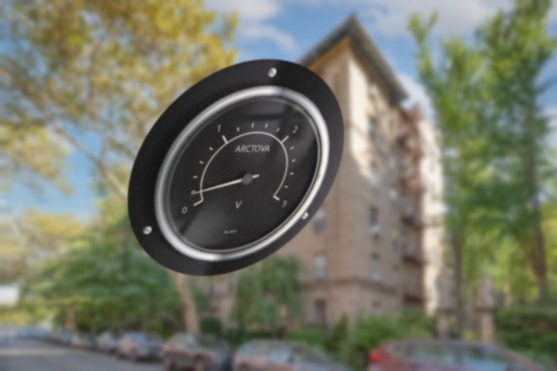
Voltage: 0.2 V
